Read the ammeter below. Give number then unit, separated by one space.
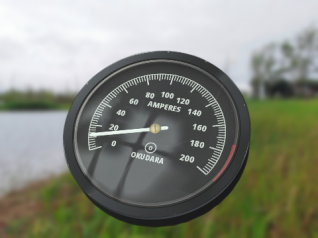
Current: 10 A
